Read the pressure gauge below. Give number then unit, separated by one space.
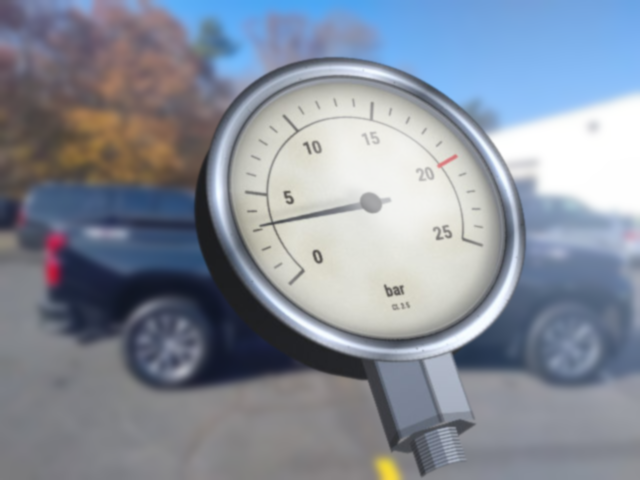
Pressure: 3 bar
